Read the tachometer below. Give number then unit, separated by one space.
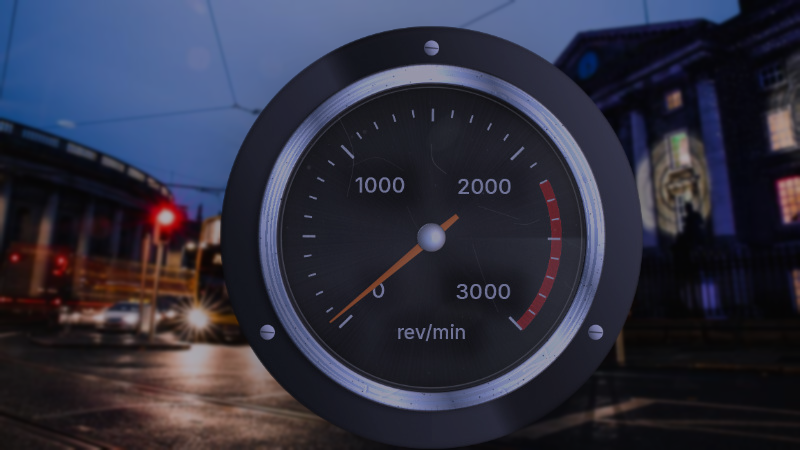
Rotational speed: 50 rpm
